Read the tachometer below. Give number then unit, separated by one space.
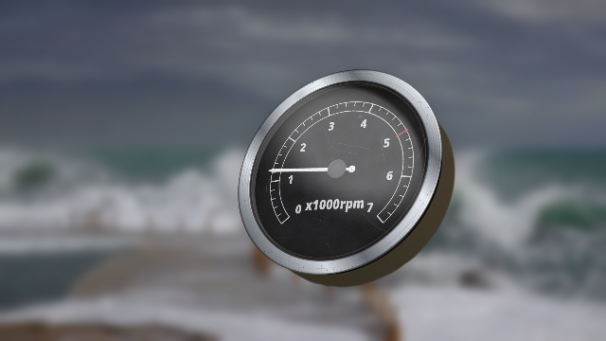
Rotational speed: 1200 rpm
